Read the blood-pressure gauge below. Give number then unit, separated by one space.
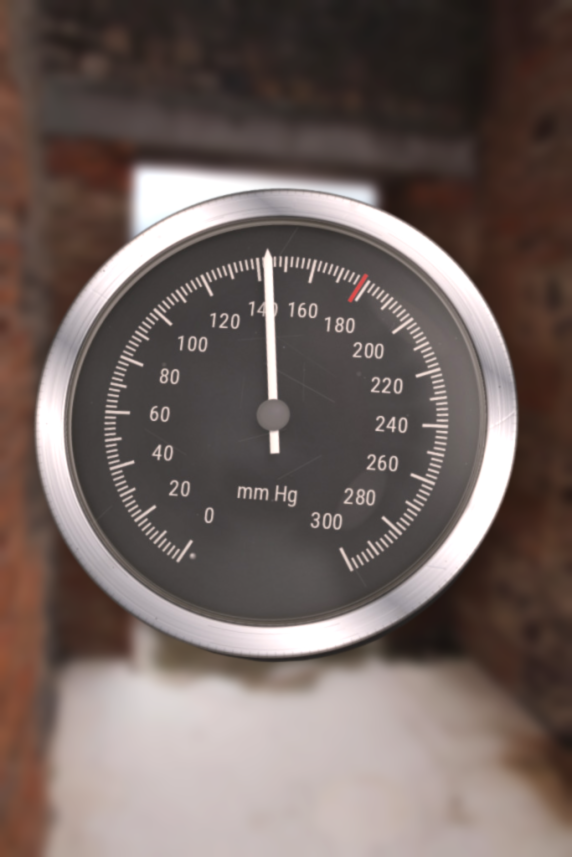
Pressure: 144 mmHg
